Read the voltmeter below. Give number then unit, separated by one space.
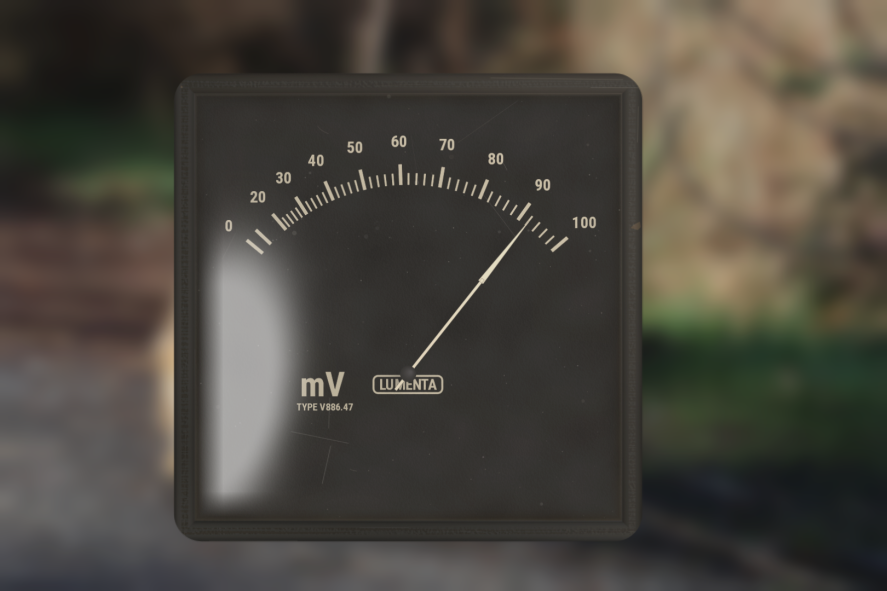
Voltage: 92 mV
